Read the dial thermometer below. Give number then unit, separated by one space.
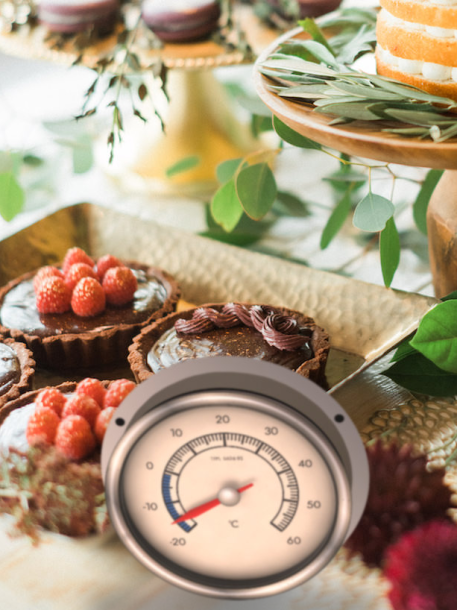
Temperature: -15 °C
